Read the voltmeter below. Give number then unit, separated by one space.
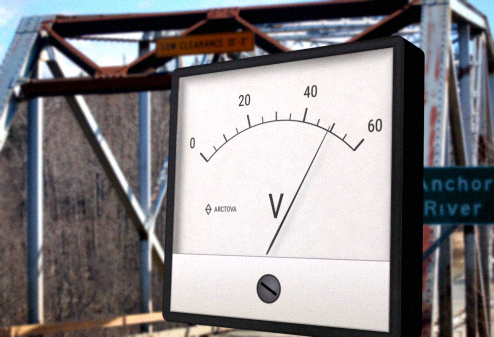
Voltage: 50 V
